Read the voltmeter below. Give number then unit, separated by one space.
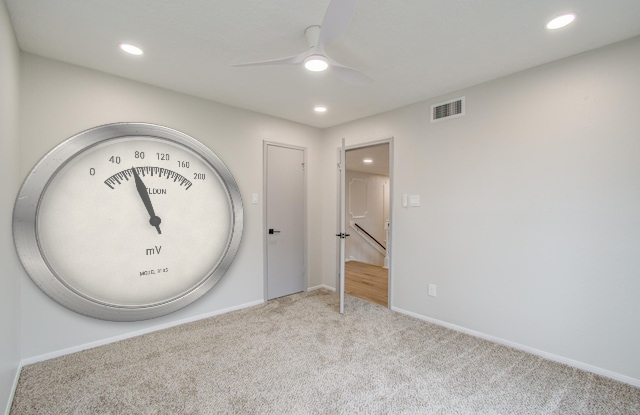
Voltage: 60 mV
